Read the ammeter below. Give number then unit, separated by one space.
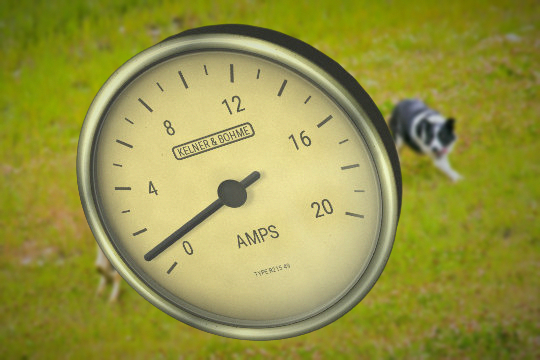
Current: 1 A
